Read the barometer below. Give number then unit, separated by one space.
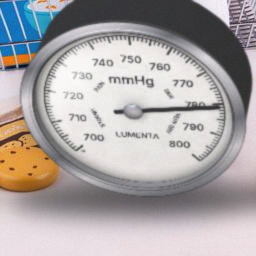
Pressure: 780 mmHg
